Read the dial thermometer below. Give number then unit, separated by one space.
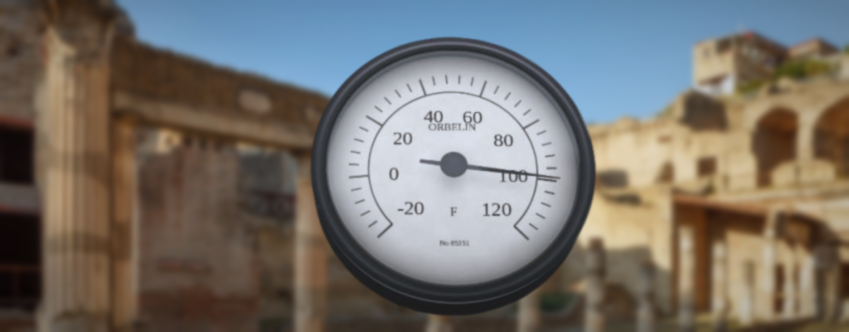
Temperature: 100 °F
